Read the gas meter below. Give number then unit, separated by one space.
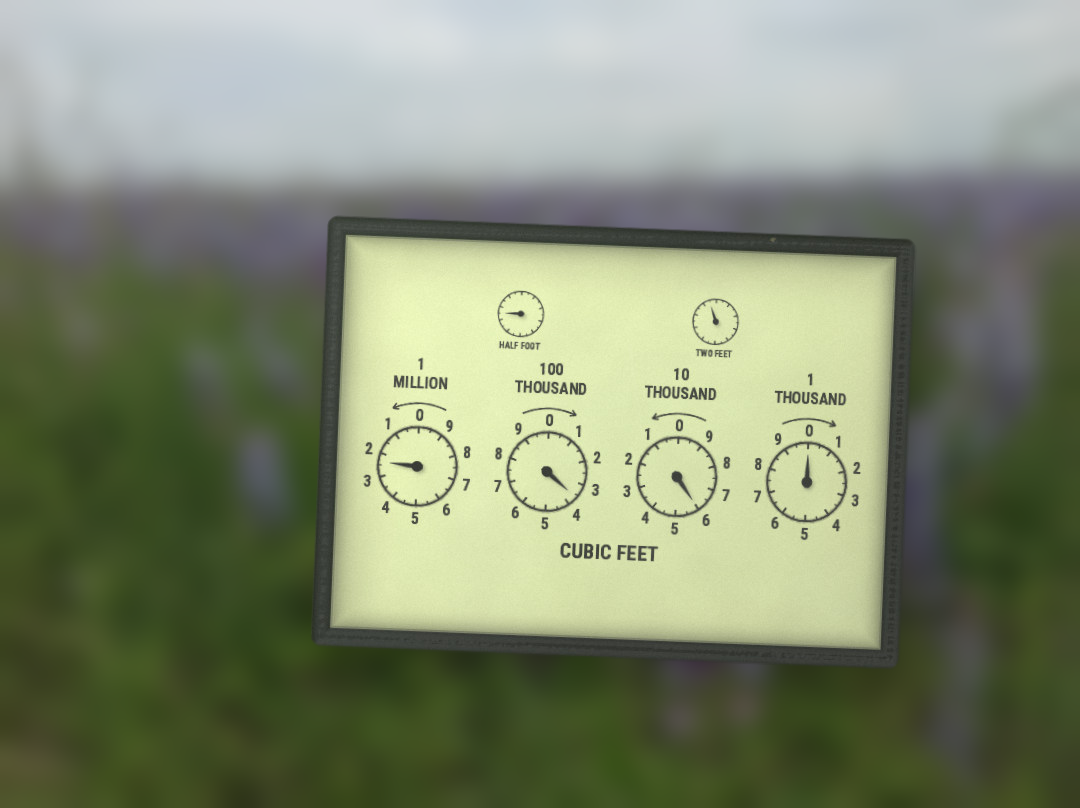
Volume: 236000 ft³
